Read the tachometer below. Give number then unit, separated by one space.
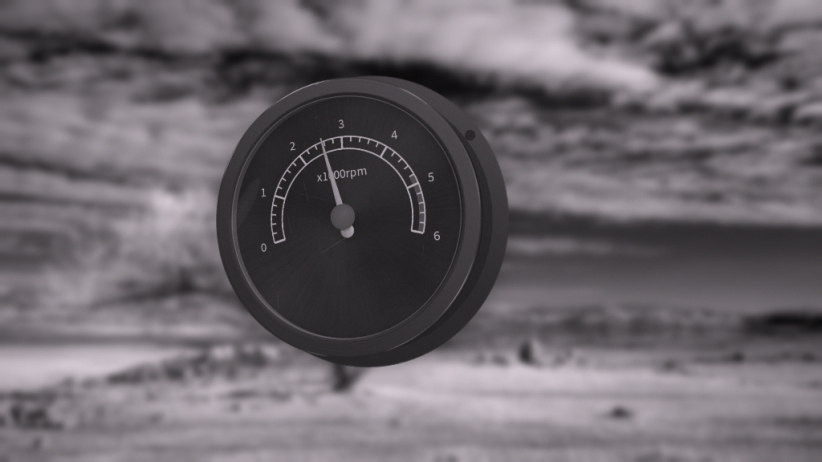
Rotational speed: 2600 rpm
